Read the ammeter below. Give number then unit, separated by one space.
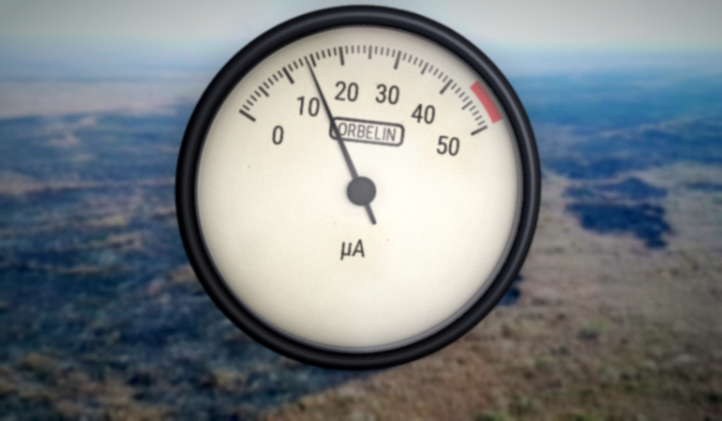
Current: 14 µA
